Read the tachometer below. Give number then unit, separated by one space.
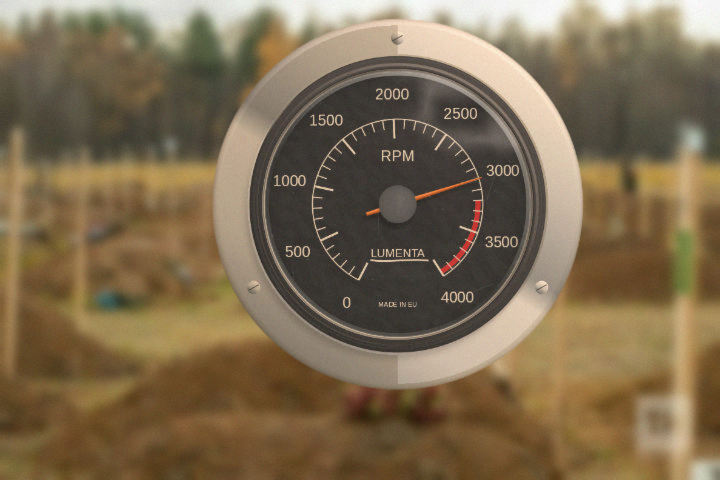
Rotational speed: 3000 rpm
